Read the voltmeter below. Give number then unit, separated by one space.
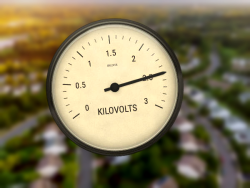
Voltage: 2.5 kV
